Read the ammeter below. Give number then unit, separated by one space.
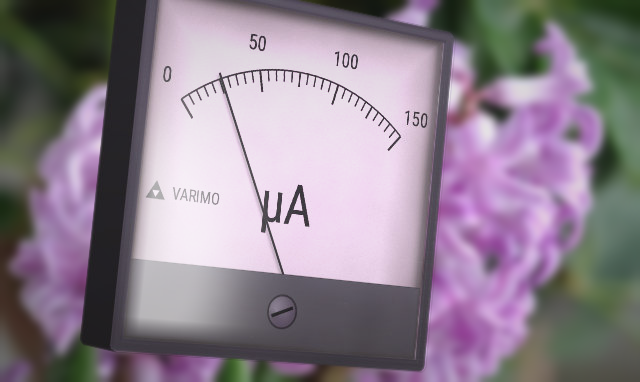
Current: 25 µA
